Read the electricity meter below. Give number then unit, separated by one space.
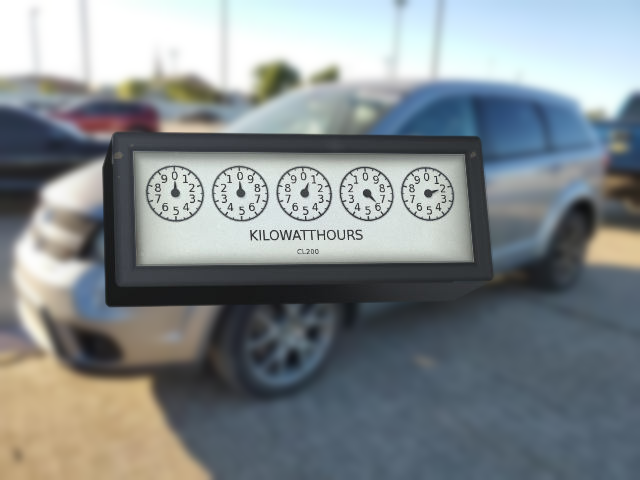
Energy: 62 kWh
